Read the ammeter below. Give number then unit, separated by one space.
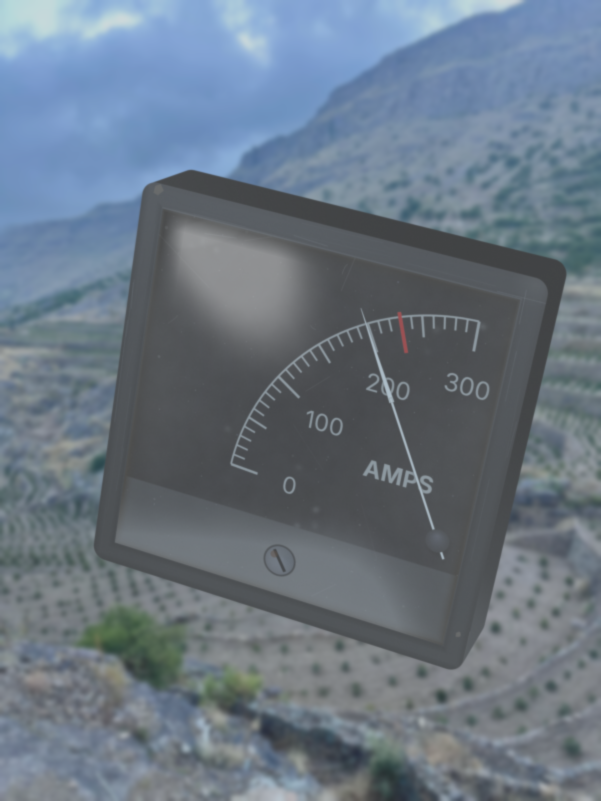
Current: 200 A
